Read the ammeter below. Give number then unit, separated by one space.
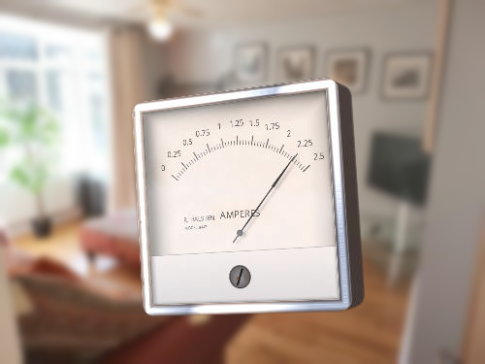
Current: 2.25 A
